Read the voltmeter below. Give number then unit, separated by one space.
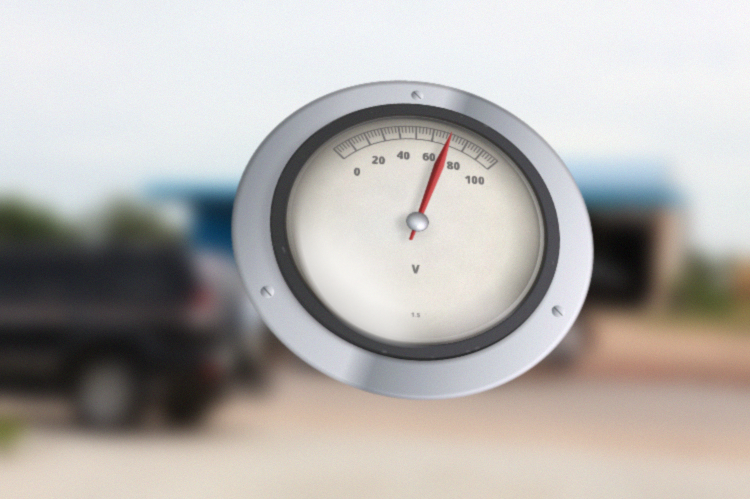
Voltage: 70 V
